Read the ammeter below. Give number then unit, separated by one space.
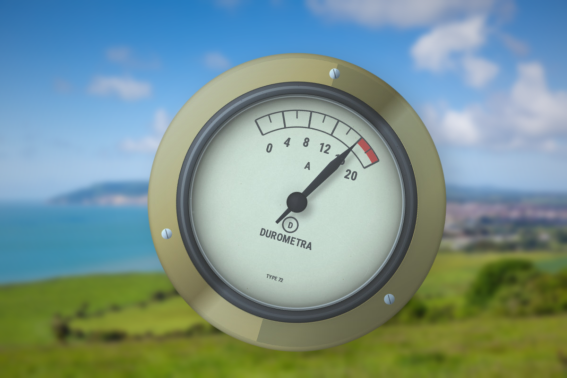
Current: 16 A
